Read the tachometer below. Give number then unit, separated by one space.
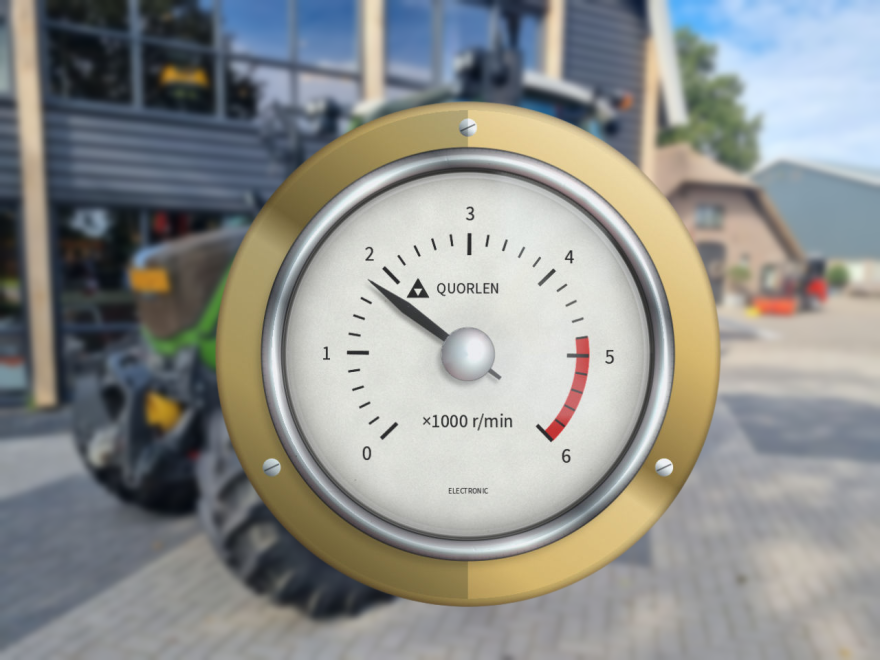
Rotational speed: 1800 rpm
